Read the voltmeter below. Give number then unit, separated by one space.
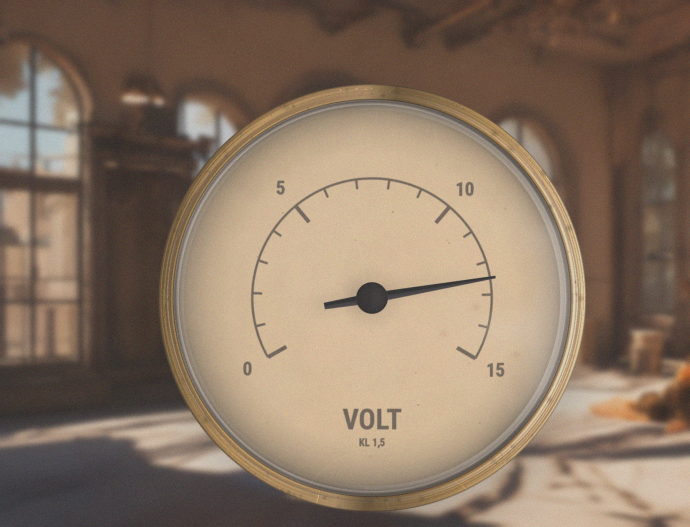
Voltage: 12.5 V
